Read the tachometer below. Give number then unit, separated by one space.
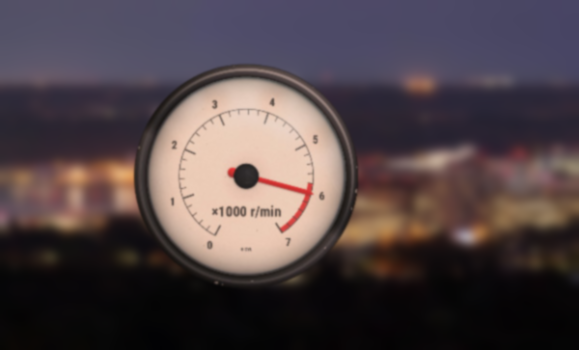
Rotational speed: 6000 rpm
